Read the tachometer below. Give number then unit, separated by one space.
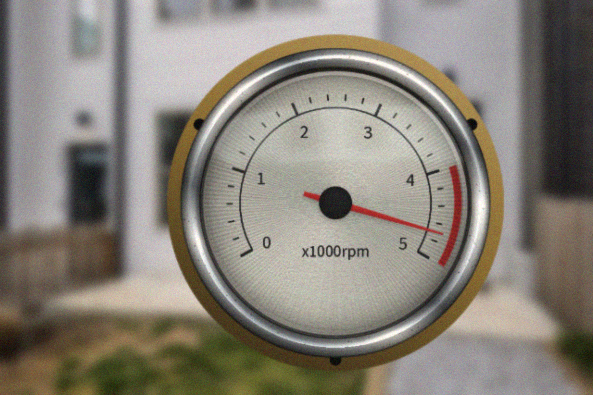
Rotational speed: 4700 rpm
